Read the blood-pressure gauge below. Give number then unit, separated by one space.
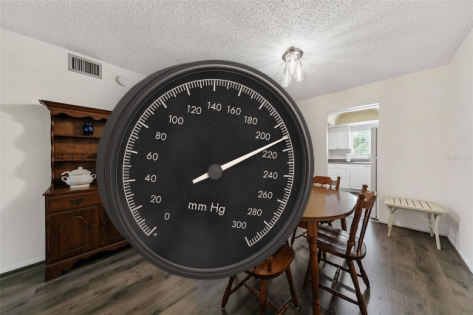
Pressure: 210 mmHg
